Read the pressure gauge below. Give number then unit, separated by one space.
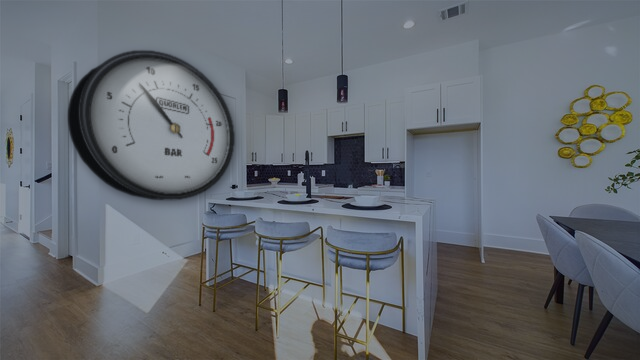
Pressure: 8 bar
